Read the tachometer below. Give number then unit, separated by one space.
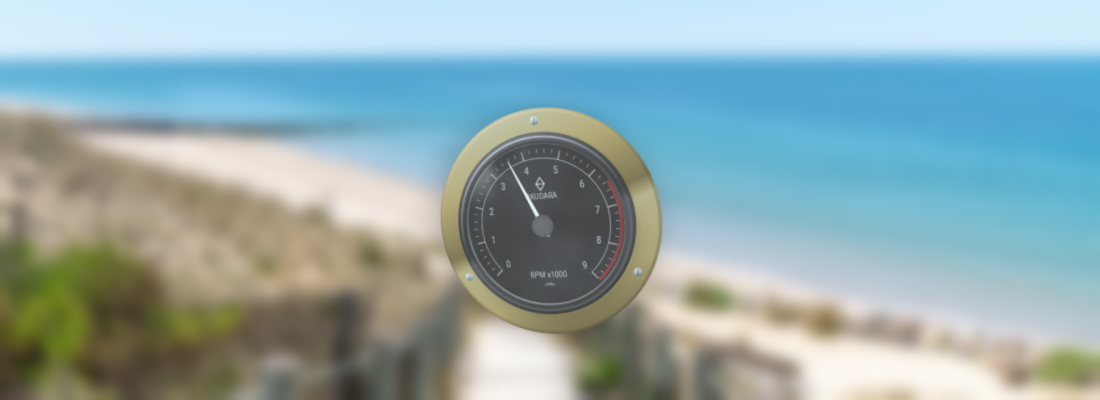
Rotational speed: 3600 rpm
